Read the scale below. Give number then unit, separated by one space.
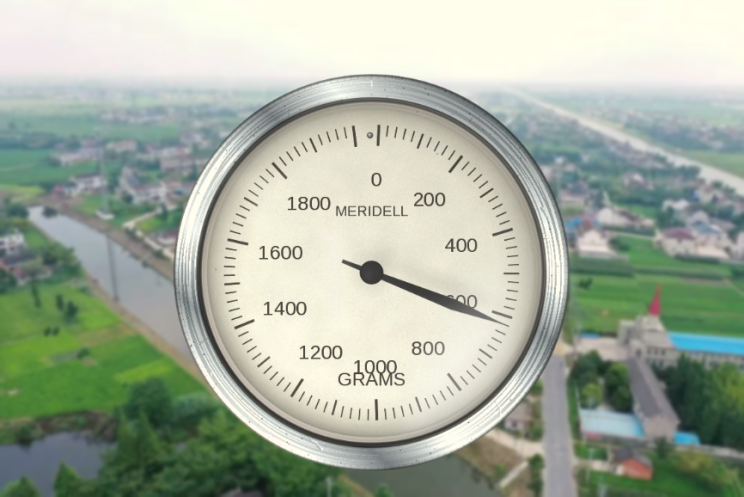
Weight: 620 g
